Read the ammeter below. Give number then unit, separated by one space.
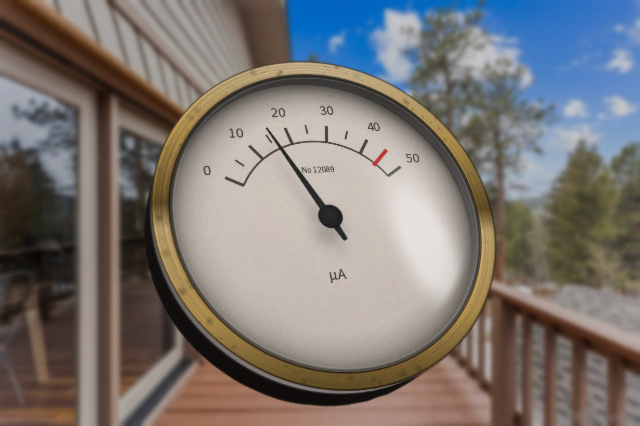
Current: 15 µA
